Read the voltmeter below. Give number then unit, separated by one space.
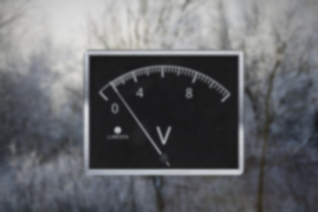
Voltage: 2 V
